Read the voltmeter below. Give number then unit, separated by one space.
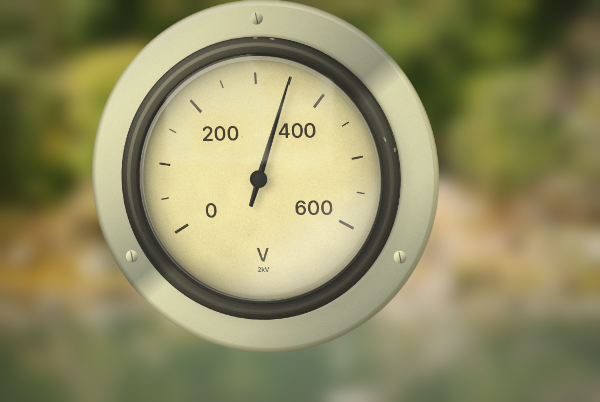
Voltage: 350 V
